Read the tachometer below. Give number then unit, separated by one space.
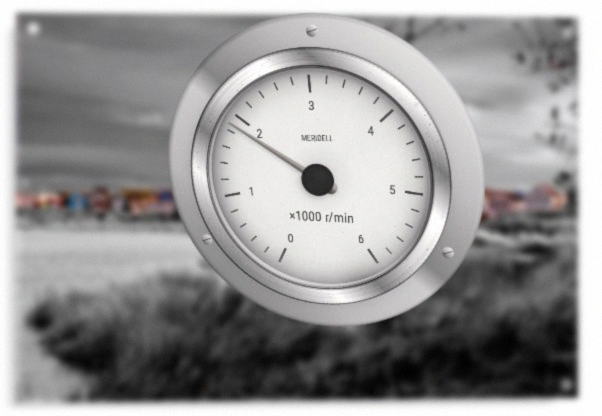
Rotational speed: 1900 rpm
